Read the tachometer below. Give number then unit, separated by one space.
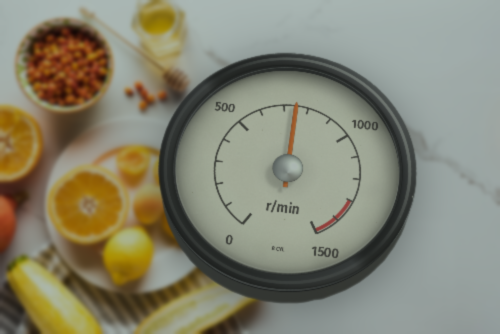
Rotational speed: 750 rpm
